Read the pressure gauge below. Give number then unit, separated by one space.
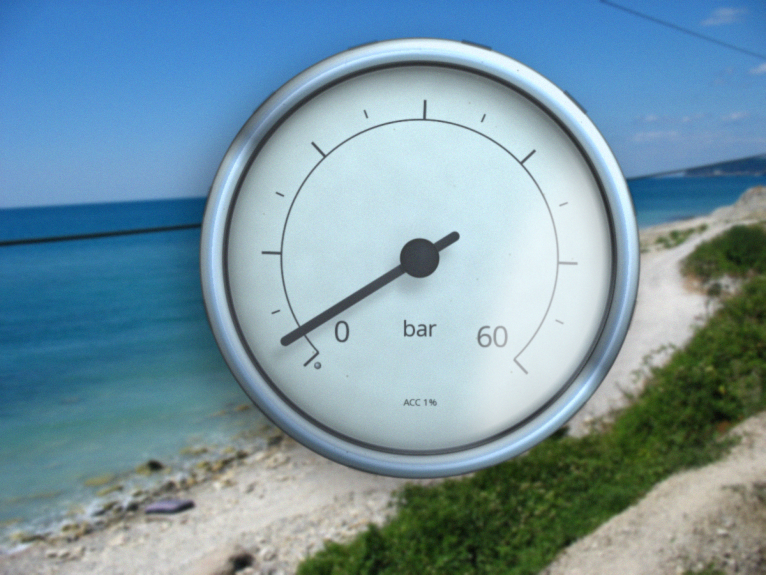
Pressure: 2.5 bar
